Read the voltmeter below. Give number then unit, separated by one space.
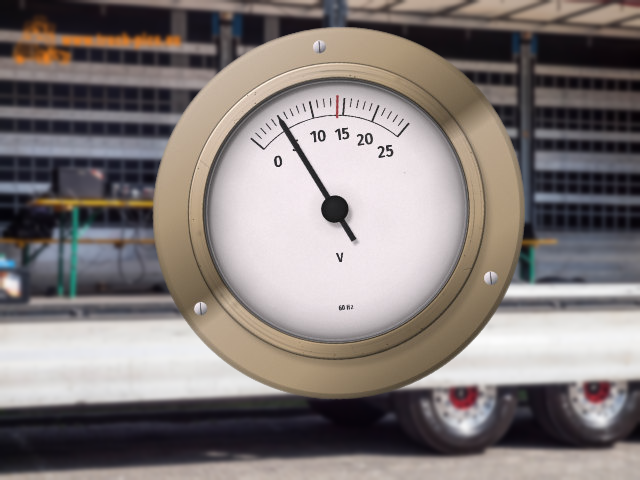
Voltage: 5 V
